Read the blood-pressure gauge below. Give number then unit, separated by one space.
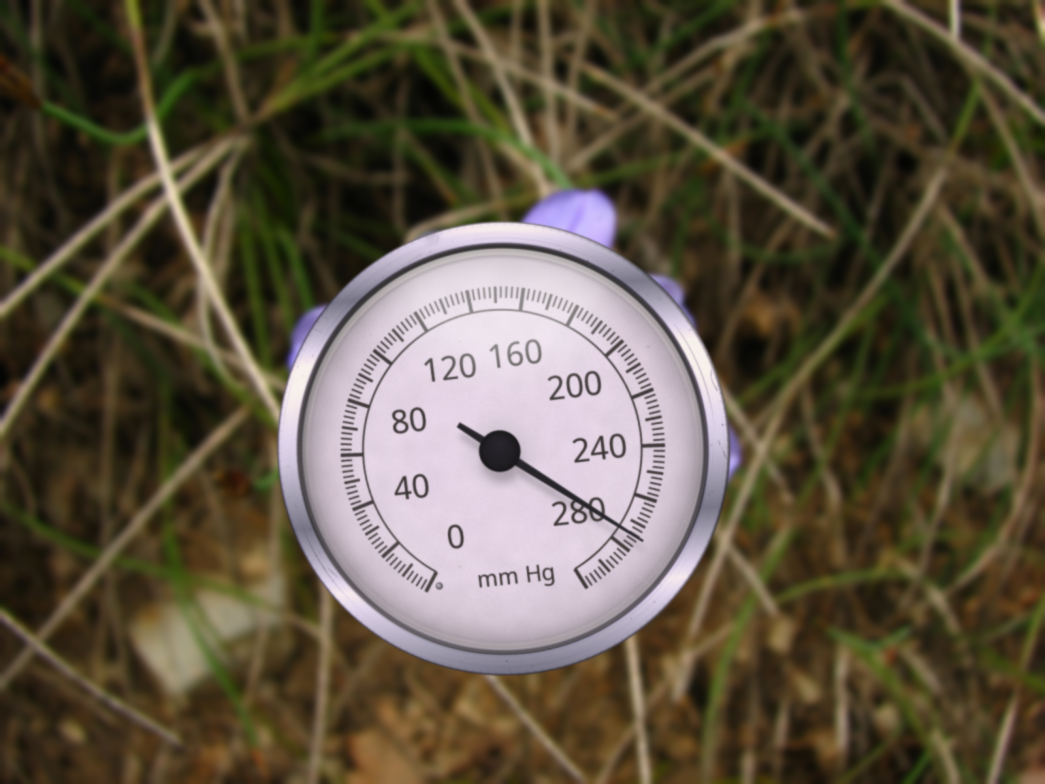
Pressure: 274 mmHg
